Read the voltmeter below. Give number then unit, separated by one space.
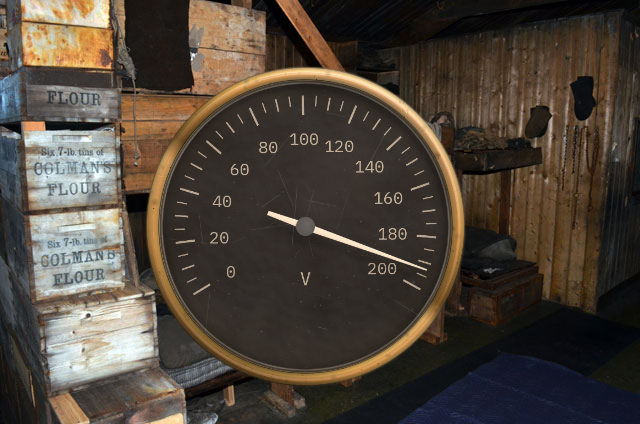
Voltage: 192.5 V
